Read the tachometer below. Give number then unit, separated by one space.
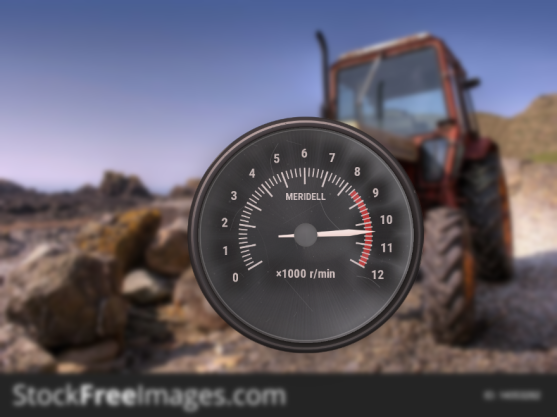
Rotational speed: 10400 rpm
